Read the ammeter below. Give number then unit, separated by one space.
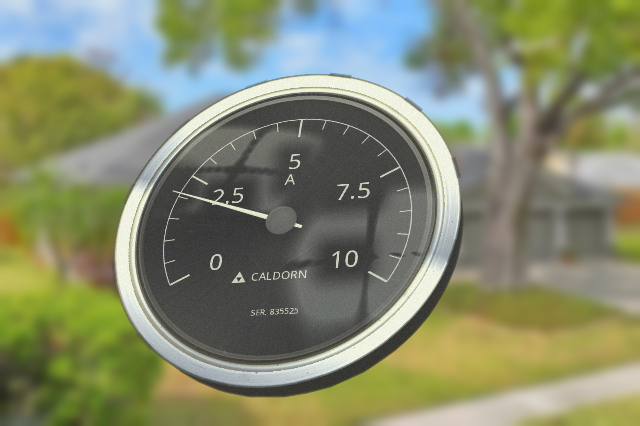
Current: 2 A
